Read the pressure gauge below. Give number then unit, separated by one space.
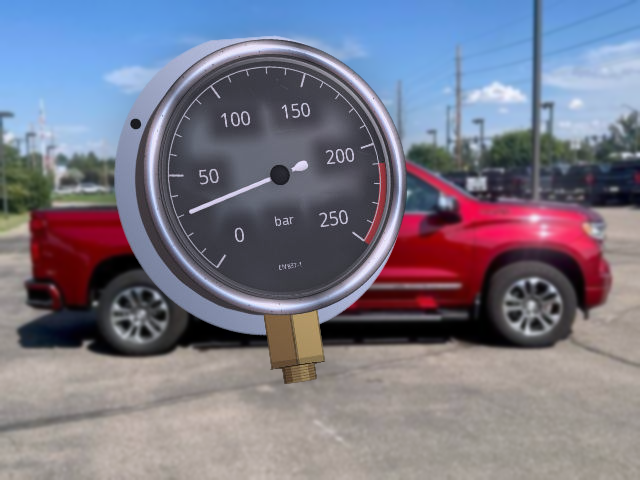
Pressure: 30 bar
